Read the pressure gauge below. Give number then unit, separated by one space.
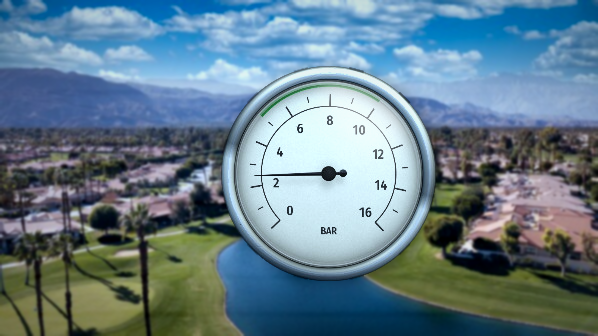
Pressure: 2.5 bar
